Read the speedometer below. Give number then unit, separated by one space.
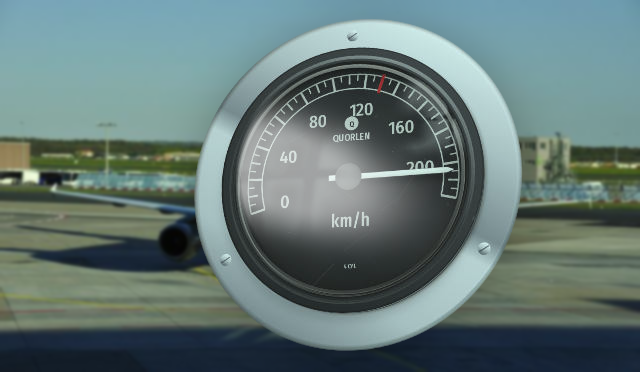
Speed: 205 km/h
